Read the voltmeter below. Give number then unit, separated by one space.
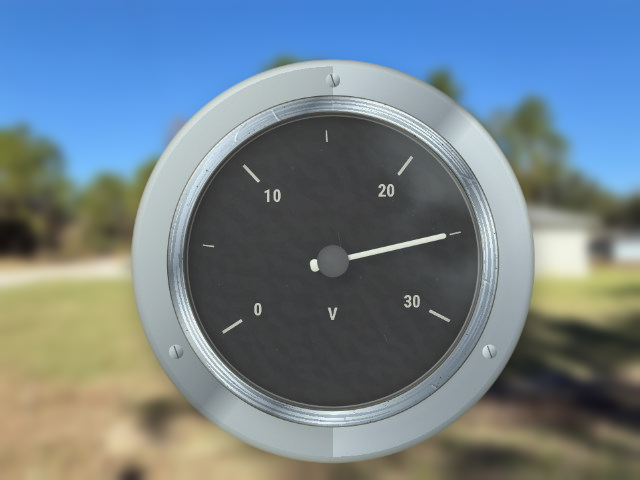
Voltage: 25 V
